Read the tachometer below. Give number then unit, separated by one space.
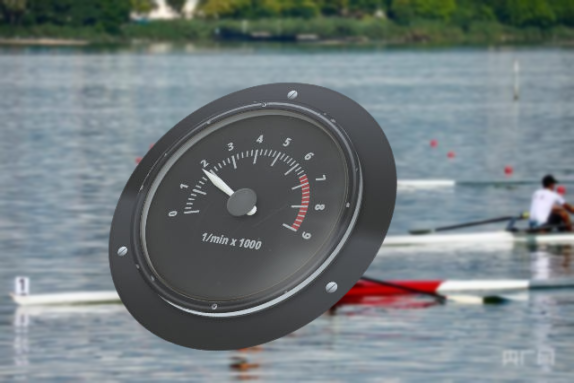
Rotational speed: 1800 rpm
